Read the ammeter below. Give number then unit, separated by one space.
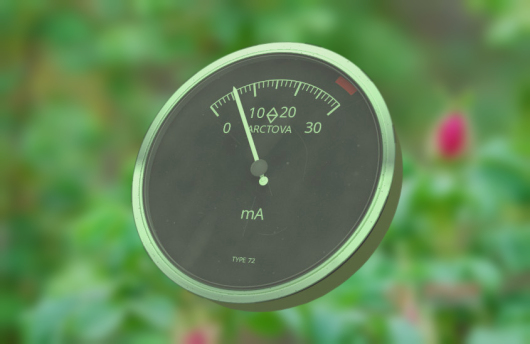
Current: 6 mA
